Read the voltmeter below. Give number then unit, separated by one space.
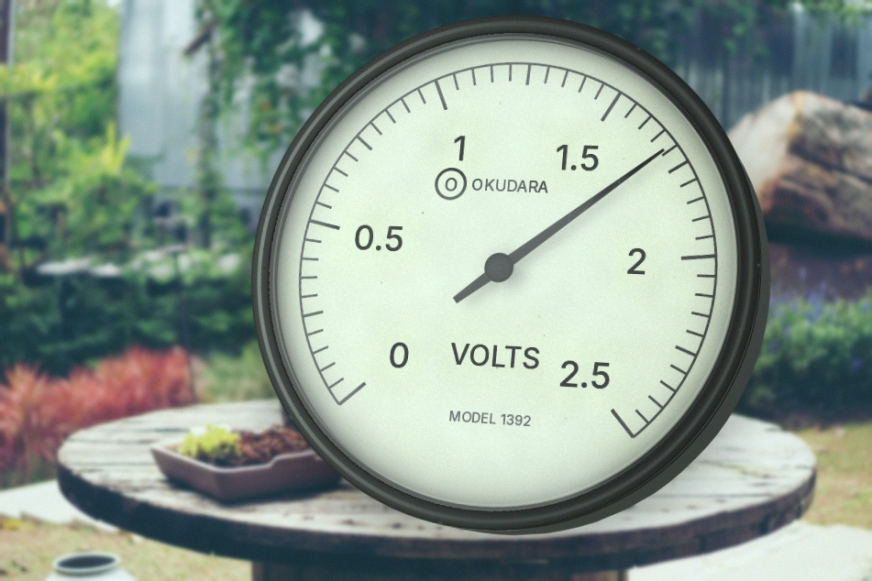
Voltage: 1.7 V
